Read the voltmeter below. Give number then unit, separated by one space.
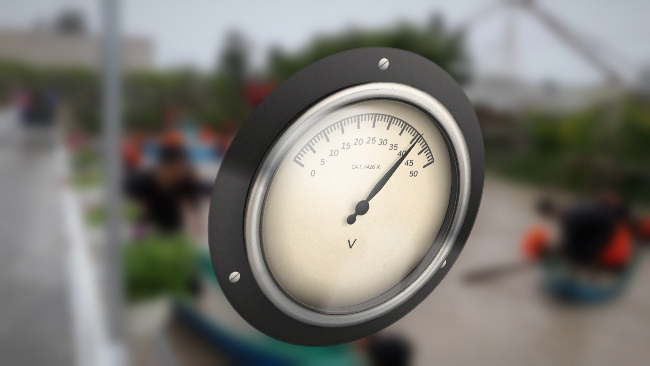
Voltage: 40 V
